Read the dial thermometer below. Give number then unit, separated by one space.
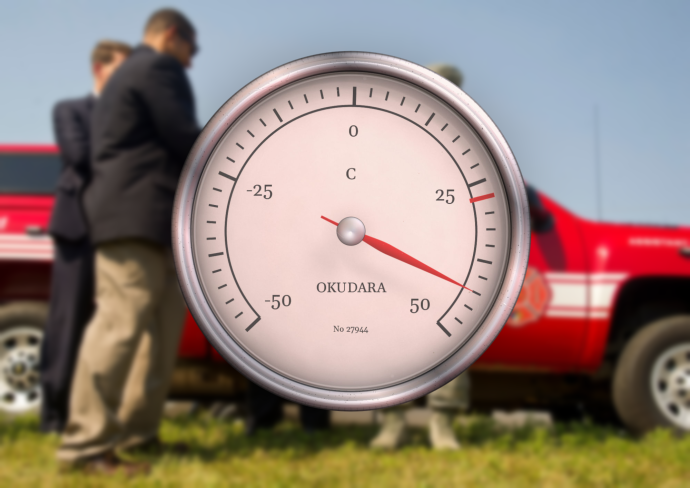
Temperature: 42.5 °C
